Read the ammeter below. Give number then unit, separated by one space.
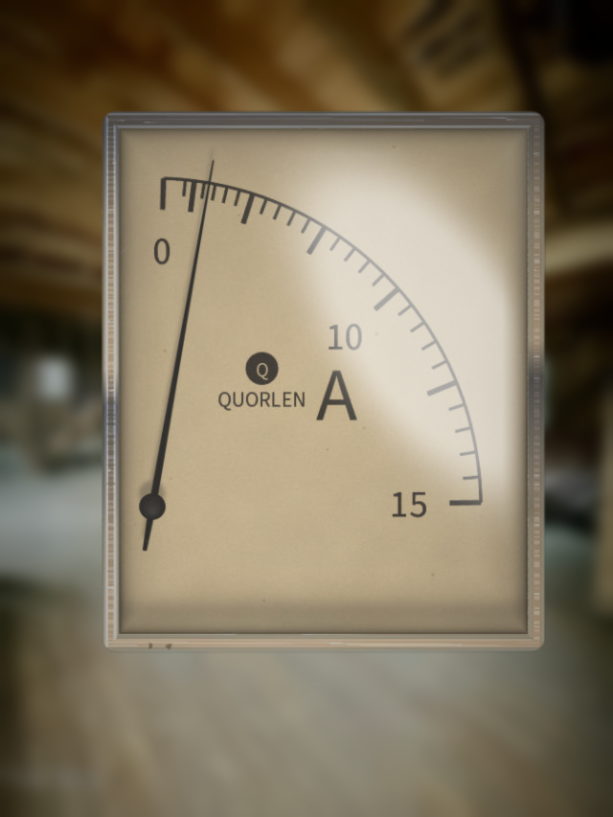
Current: 3.25 A
